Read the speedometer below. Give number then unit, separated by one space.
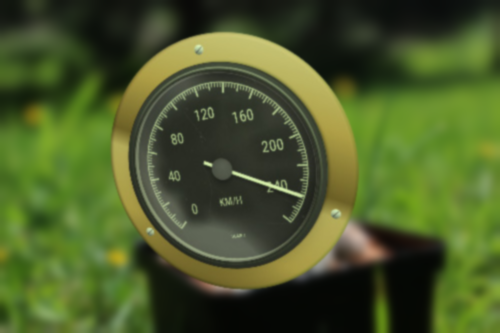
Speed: 240 km/h
